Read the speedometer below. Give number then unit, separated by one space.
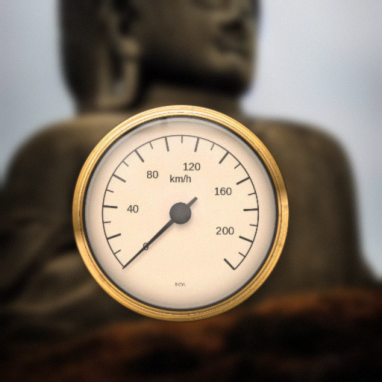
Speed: 0 km/h
